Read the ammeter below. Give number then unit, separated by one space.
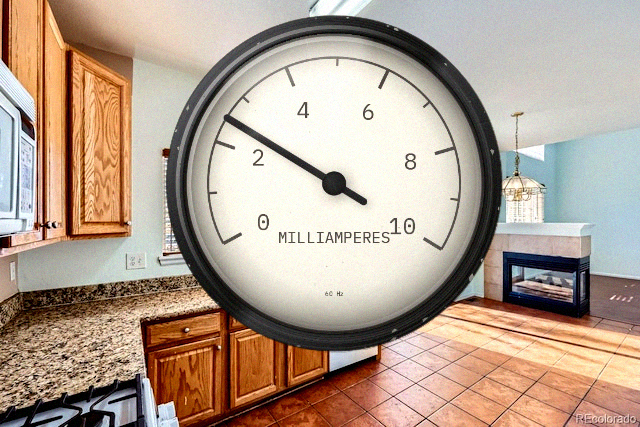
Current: 2.5 mA
